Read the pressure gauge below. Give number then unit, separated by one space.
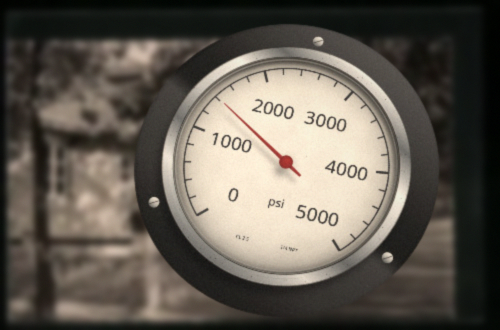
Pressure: 1400 psi
